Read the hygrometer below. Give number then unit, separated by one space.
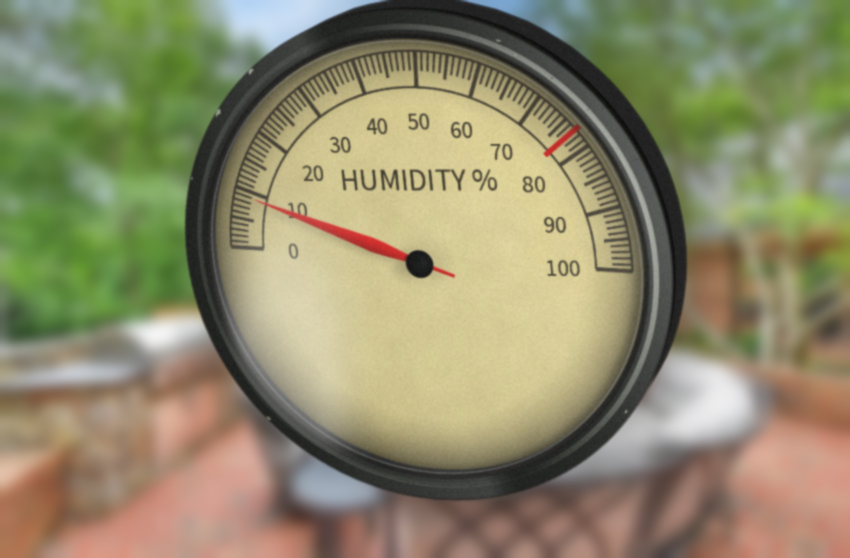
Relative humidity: 10 %
